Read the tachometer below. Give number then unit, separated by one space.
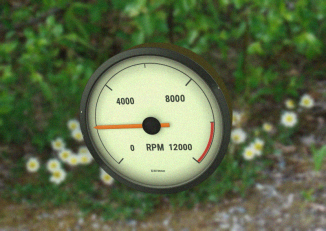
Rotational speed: 2000 rpm
